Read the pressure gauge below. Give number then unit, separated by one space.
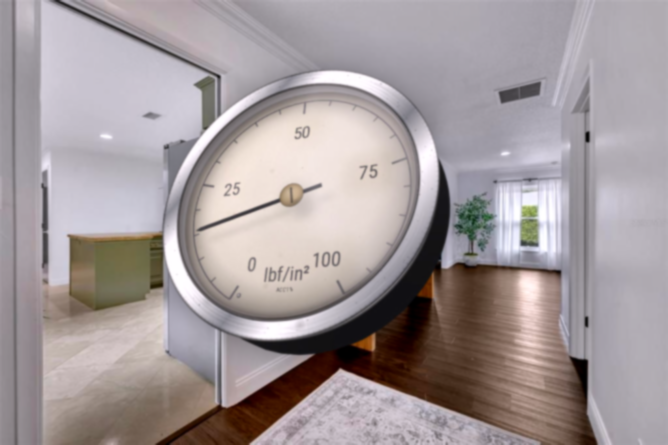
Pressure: 15 psi
